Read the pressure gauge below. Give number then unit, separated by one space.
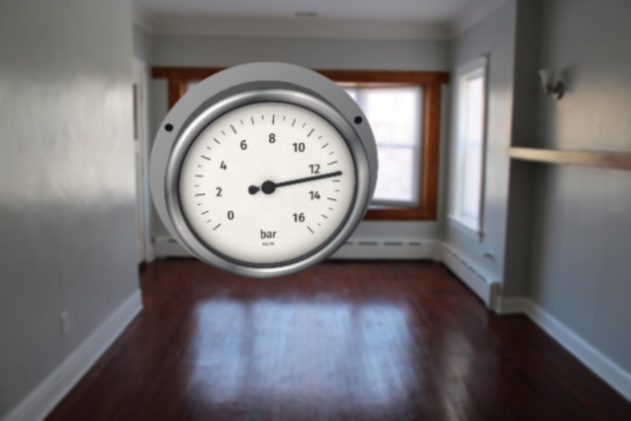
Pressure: 12.5 bar
